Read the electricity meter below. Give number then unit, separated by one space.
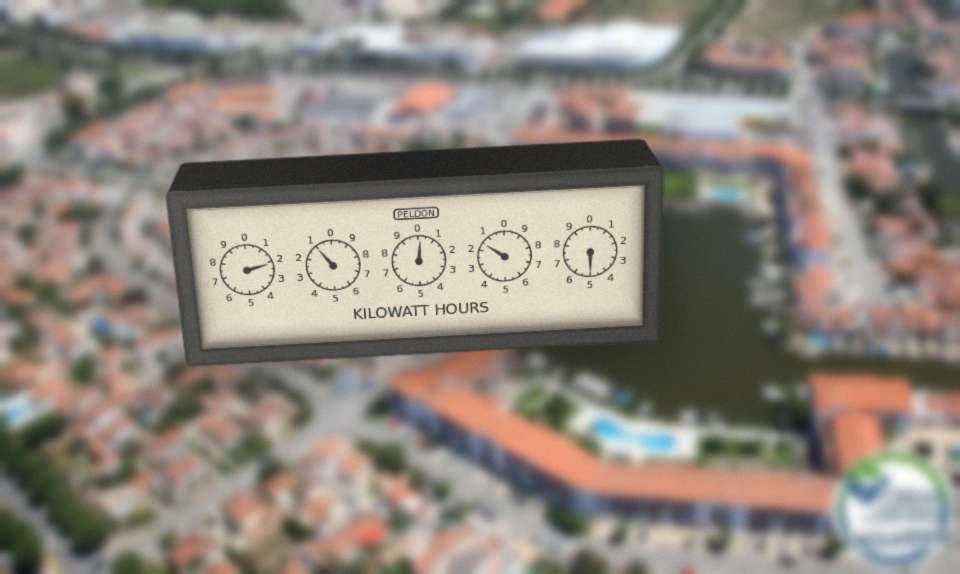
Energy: 21015 kWh
